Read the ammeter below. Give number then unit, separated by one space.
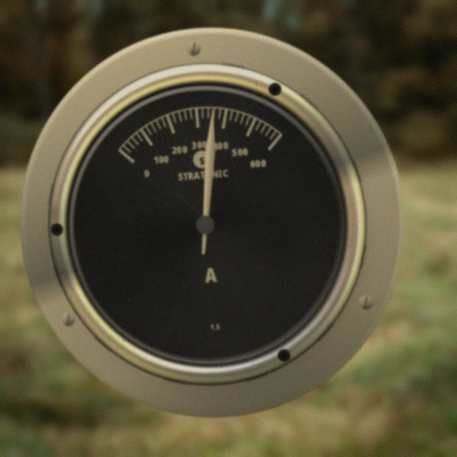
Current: 360 A
